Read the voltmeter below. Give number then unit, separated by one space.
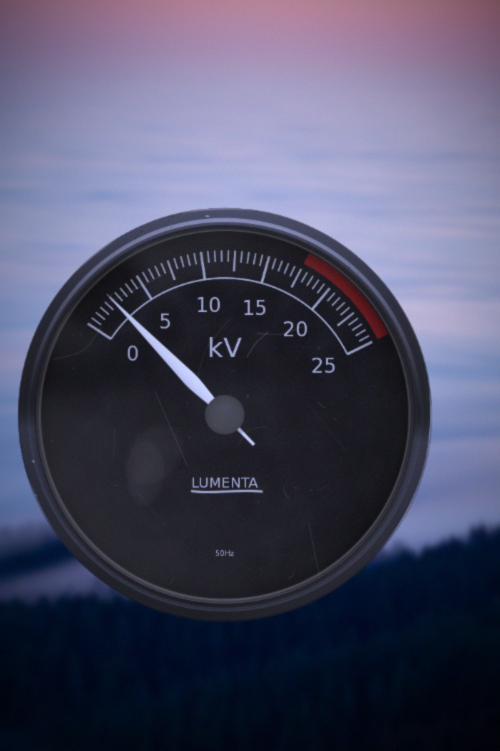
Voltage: 2.5 kV
